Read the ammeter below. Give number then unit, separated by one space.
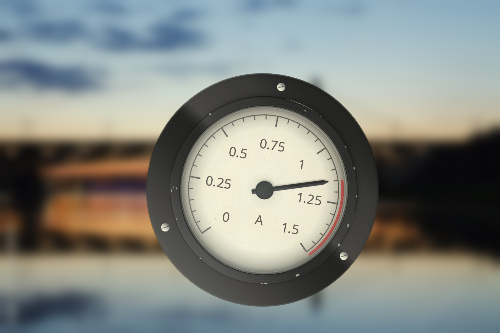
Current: 1.15 A
